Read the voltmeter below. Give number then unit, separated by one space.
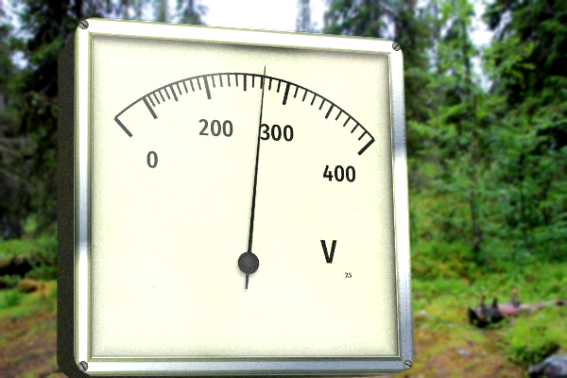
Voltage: 270 V
